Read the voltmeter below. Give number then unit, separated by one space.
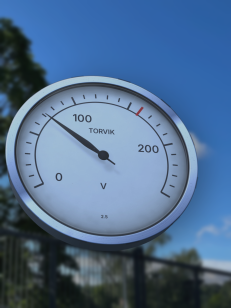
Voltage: 70 V
